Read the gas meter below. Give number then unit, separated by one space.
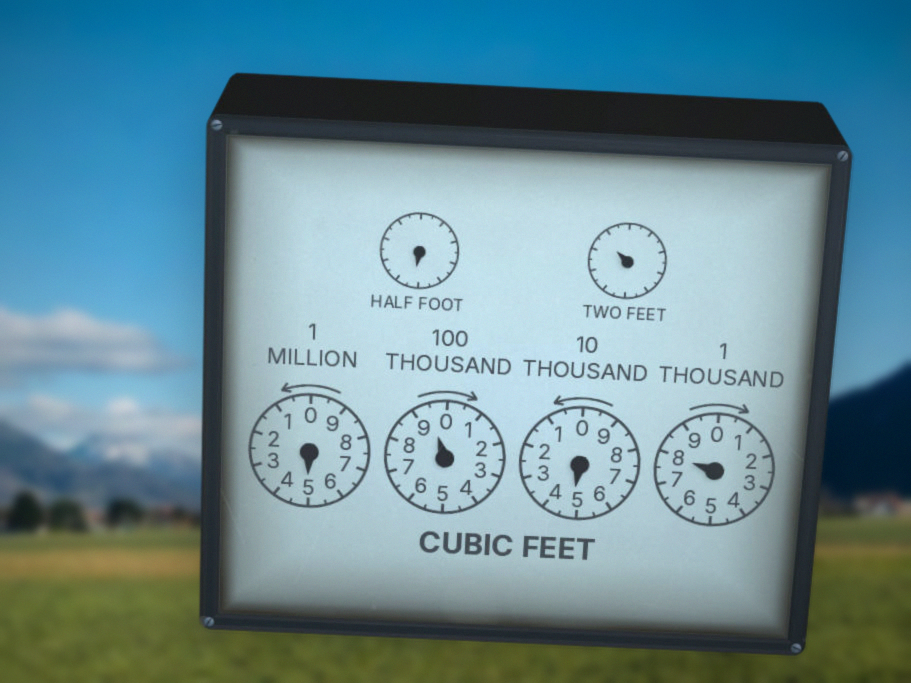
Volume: 494800 ft³
